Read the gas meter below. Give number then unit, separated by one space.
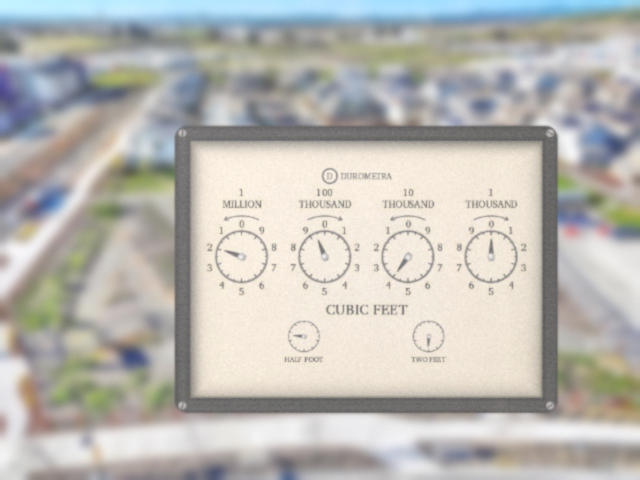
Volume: 194000 ft³
